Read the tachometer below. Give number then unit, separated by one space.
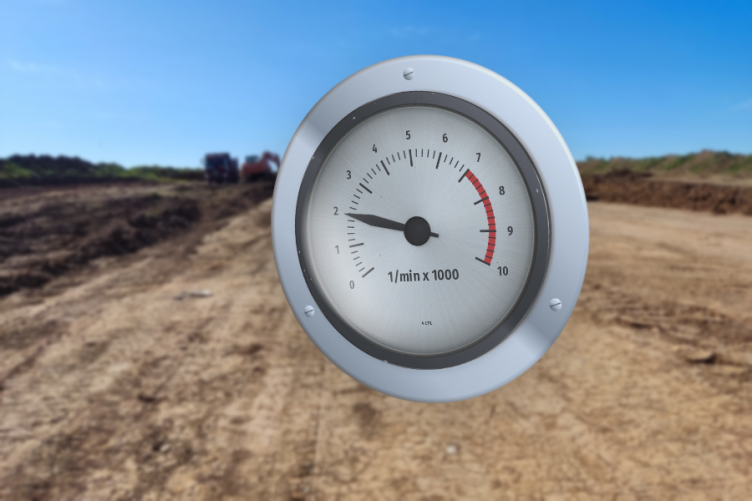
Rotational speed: 2000 rpm
